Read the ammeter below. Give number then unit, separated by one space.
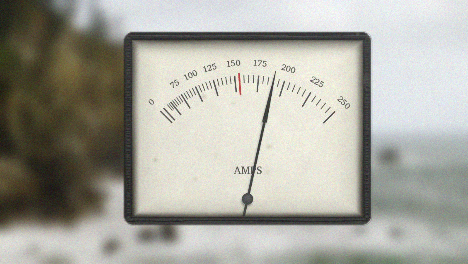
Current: 190 A
